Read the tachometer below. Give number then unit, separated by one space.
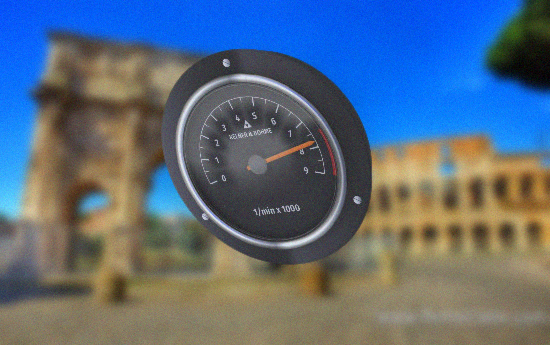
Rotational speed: 7750 rpm
